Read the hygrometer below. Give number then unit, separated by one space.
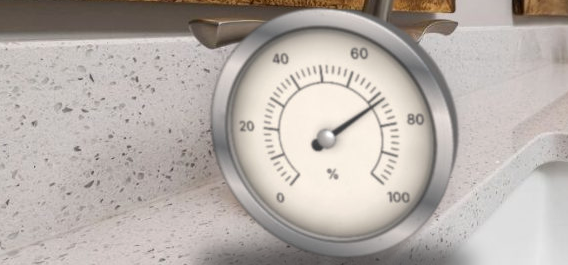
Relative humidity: 72 %
